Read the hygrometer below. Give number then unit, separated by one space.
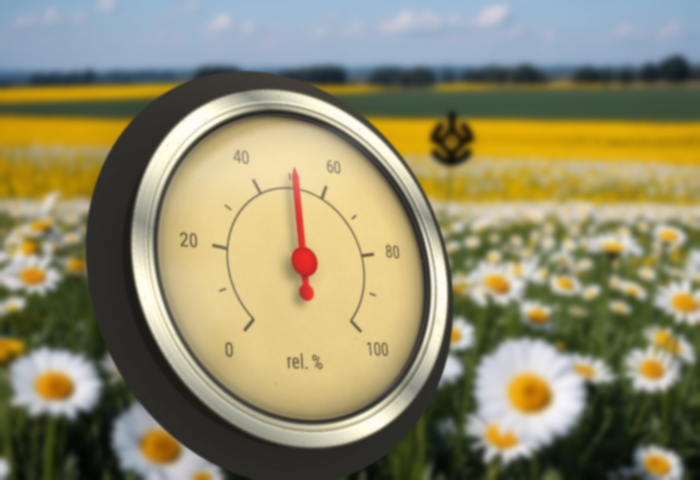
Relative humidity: 50 %
